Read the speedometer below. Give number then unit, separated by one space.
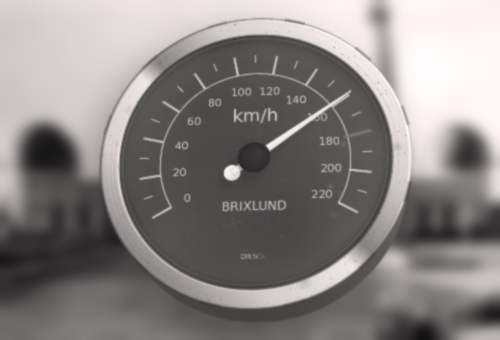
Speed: 160 km/h
